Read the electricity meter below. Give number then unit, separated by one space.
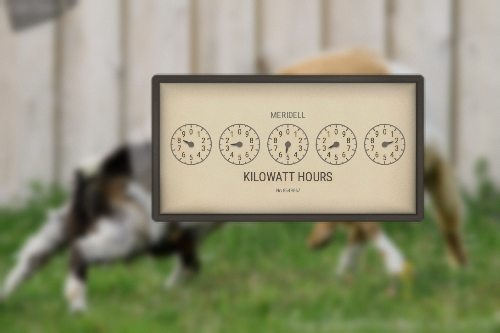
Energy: 82532 kWh
